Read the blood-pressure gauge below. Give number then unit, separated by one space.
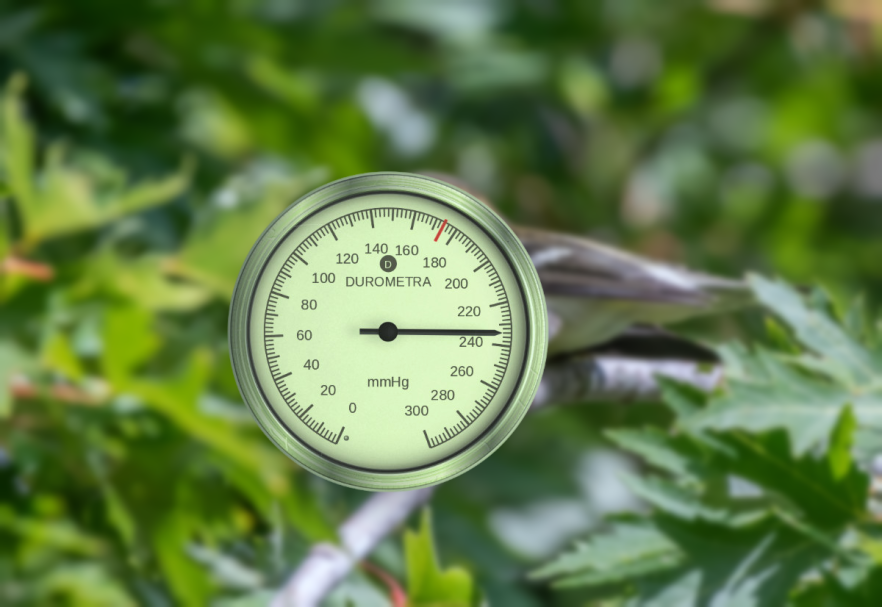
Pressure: 234 mmHg
